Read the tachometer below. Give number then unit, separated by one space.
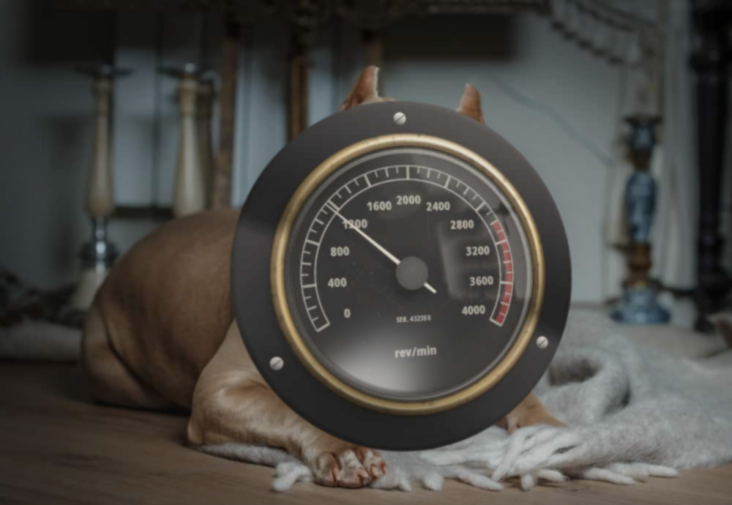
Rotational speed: 1150 rpm
